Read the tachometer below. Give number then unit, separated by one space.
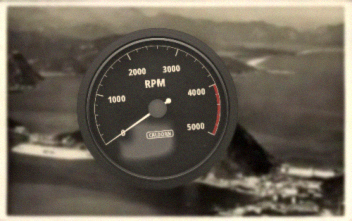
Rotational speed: 0 rpm
